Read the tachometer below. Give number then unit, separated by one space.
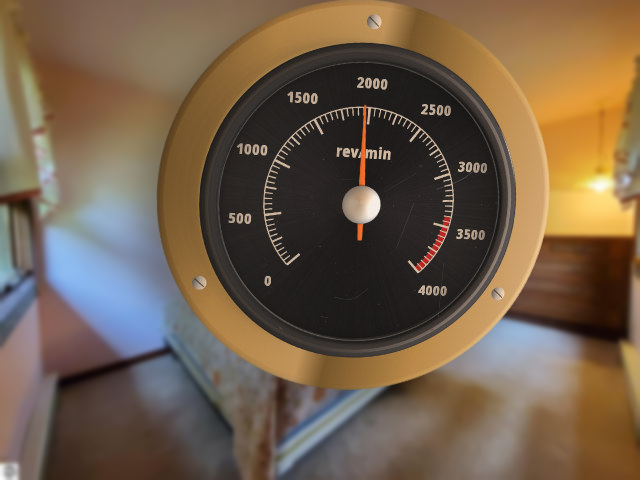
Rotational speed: 1950 rpm
